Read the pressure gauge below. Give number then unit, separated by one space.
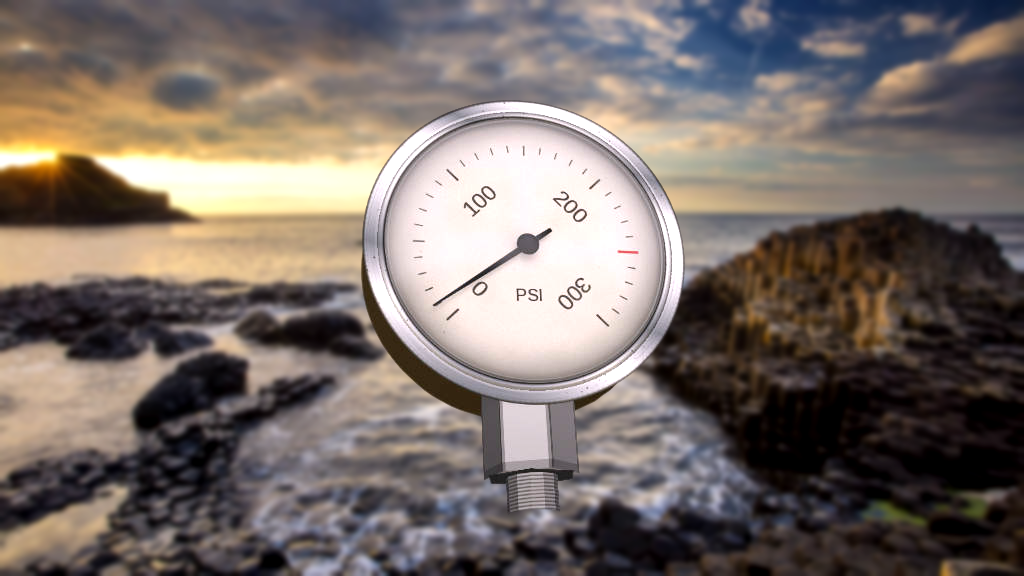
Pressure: 10 psi
